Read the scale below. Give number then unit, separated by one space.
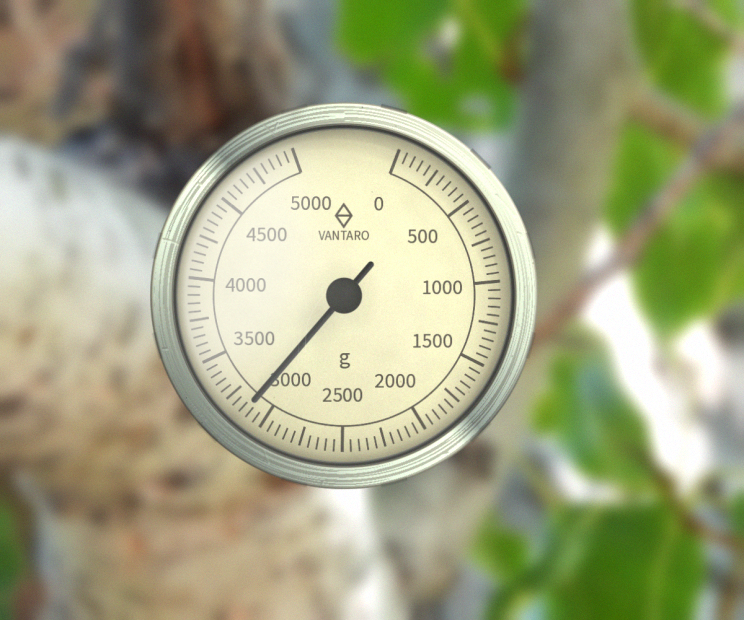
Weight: 3125 g
